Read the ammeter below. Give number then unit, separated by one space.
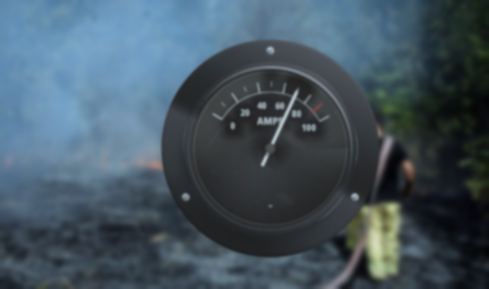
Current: 70 A
